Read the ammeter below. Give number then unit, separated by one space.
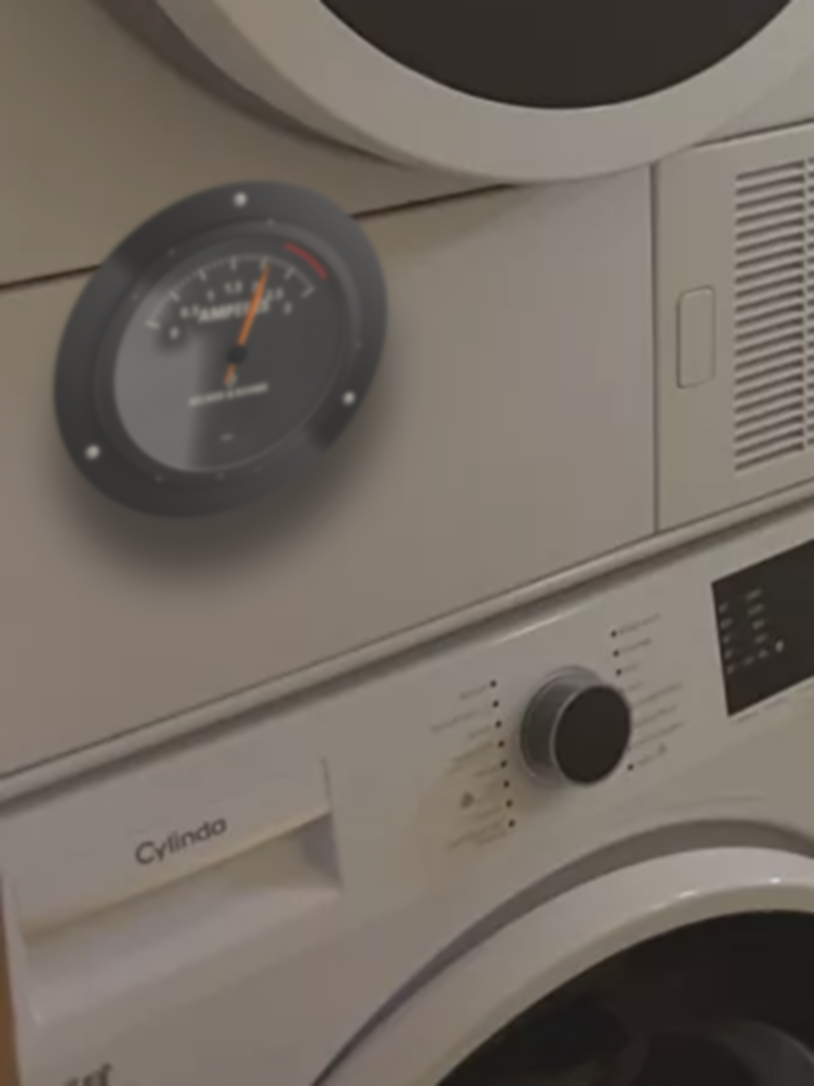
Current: 2 A
